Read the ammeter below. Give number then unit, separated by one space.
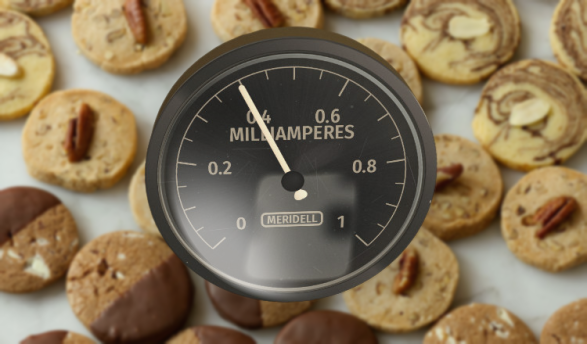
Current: 0.4 mA
